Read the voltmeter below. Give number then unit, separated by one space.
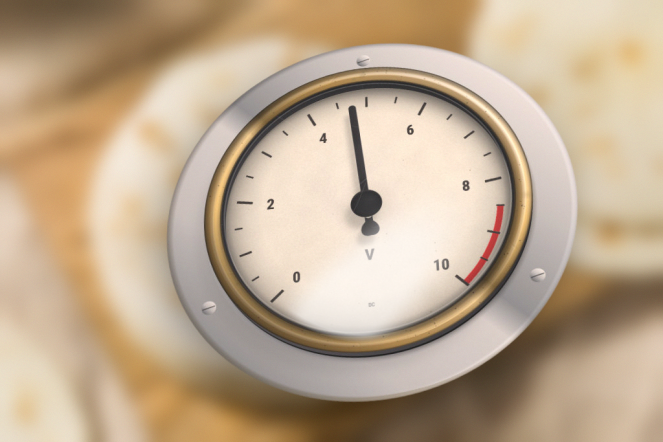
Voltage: 4.75 V
